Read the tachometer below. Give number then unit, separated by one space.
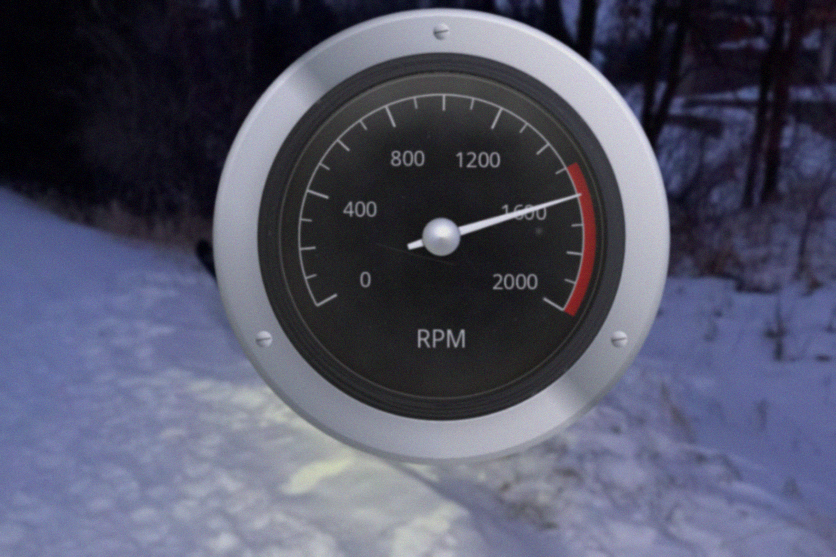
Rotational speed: 1600 rpm
